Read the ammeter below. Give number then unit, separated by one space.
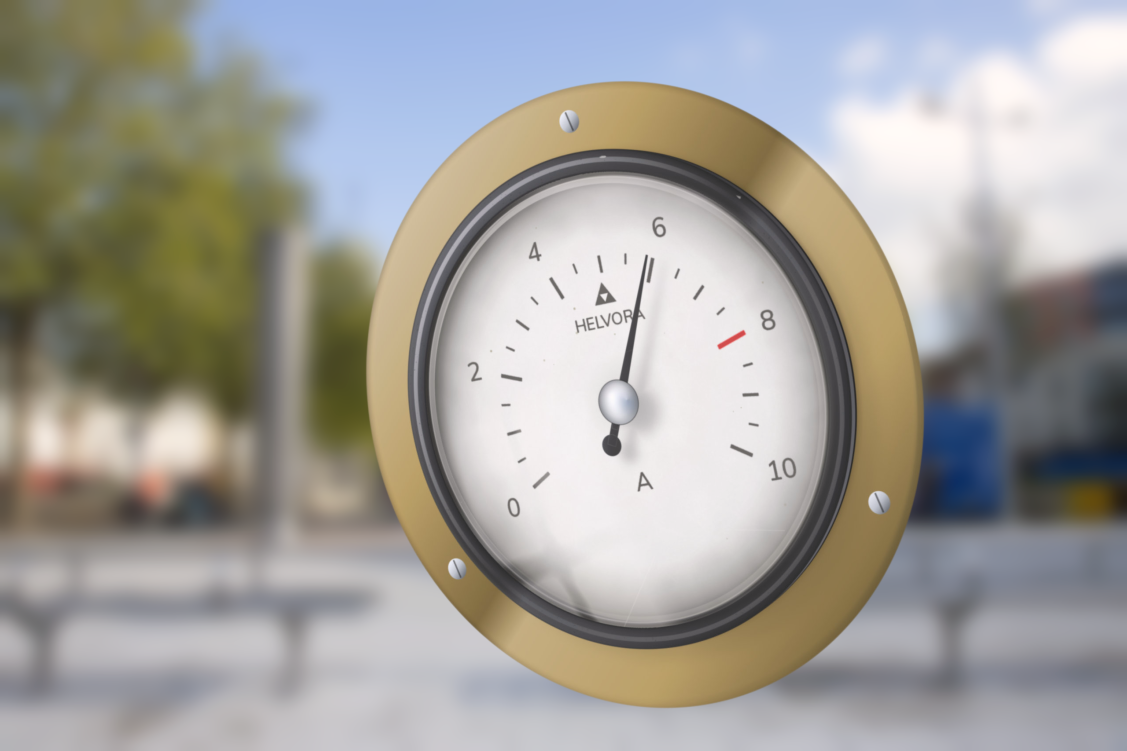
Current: 6 A
